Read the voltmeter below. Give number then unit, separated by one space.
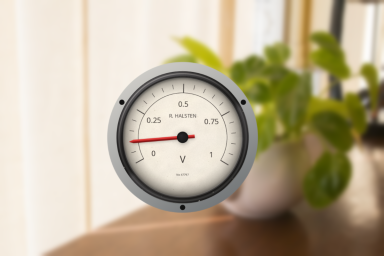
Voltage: 0.1 V
